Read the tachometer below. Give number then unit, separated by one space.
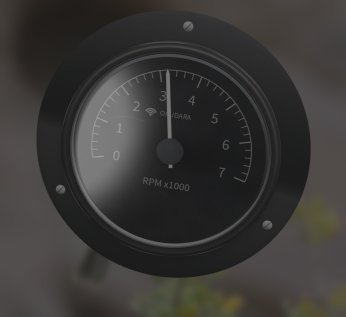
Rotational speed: 3200 rpm
